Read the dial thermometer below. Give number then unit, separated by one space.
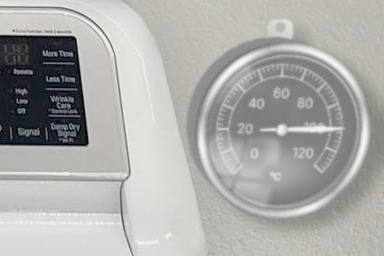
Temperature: 100 °C
